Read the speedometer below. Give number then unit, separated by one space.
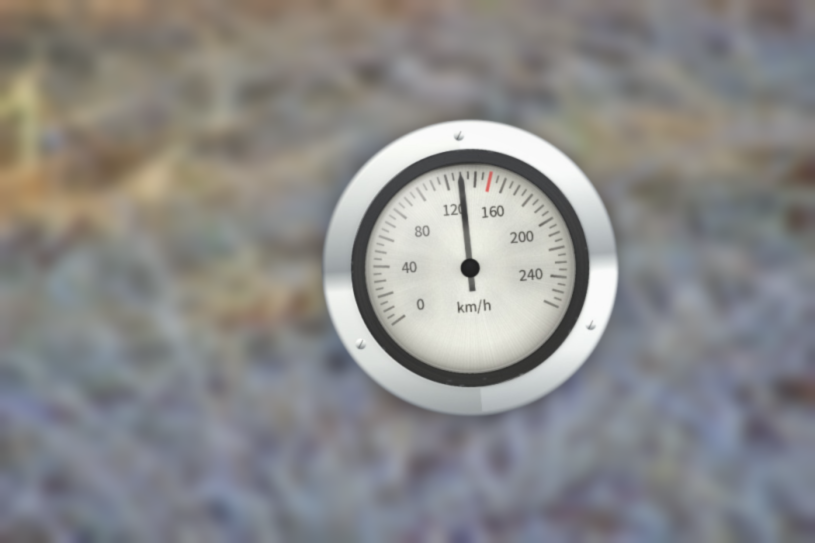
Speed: 130 km/h
